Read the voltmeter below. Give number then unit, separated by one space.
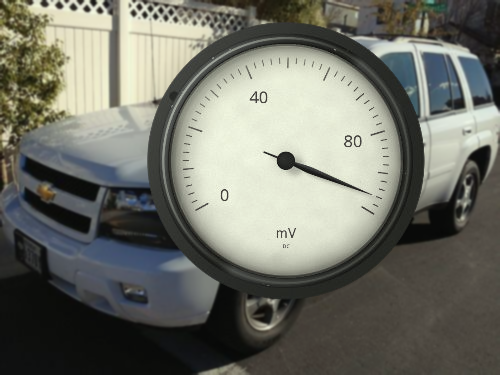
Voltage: 96 mV
